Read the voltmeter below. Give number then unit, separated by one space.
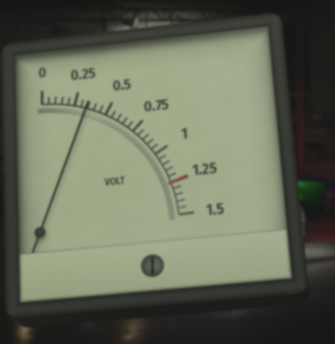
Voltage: 0.35 V
